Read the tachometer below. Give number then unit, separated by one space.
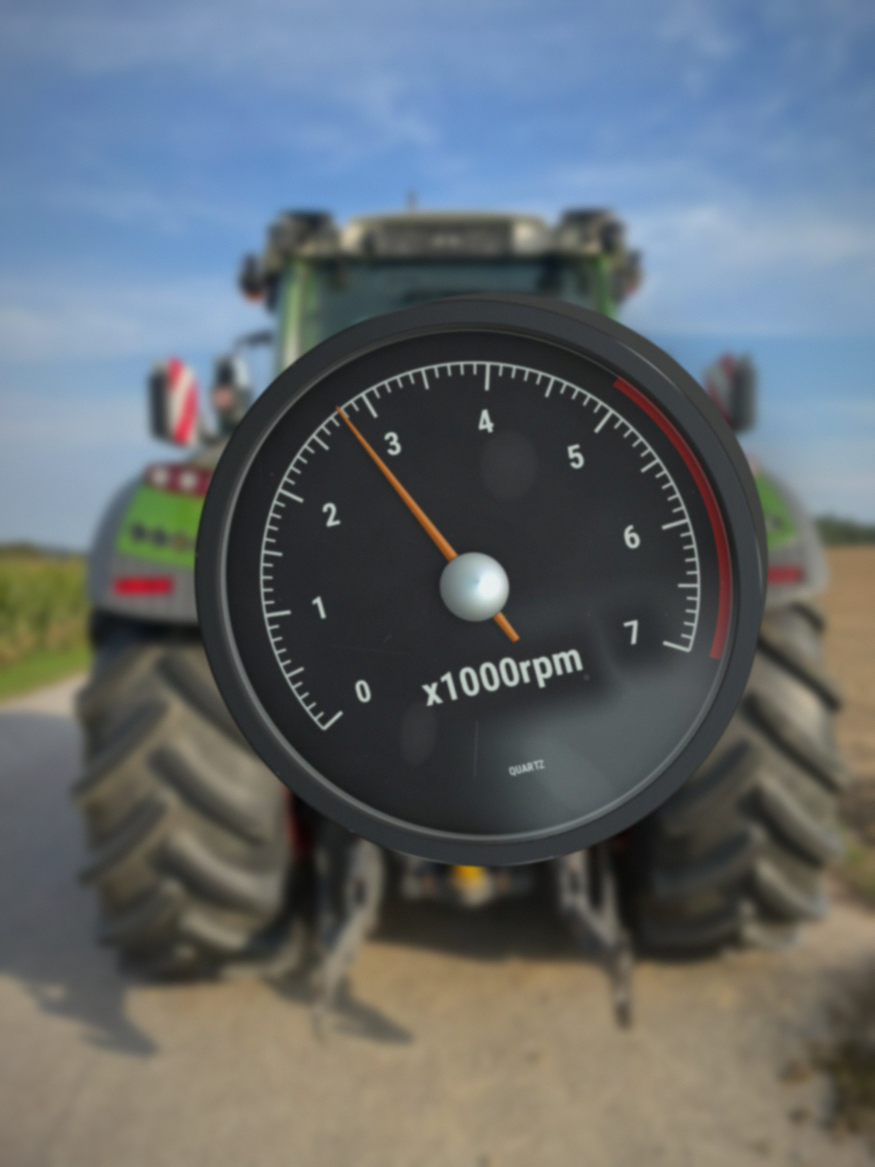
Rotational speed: 2800 rpm
